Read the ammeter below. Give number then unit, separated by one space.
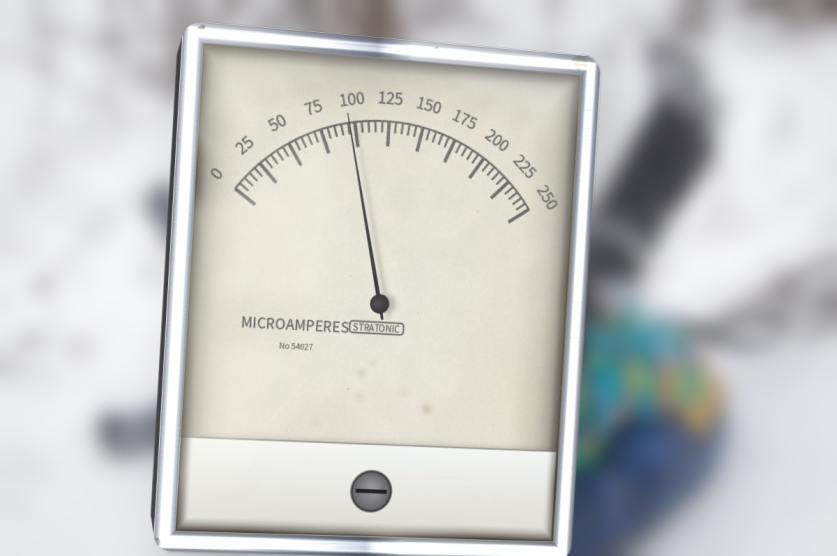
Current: 95 µA
